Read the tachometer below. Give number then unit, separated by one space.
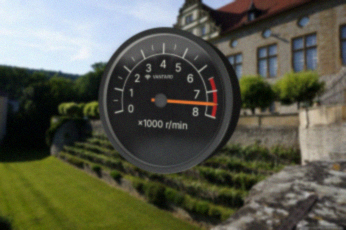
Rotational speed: 7500 rpm
